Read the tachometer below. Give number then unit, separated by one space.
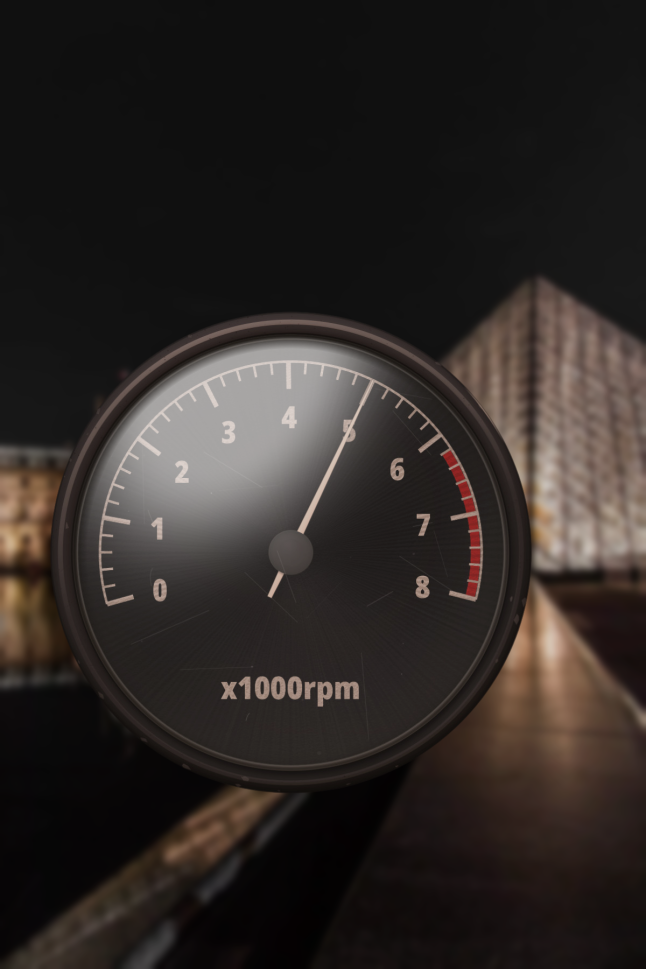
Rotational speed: 5000 rpm
